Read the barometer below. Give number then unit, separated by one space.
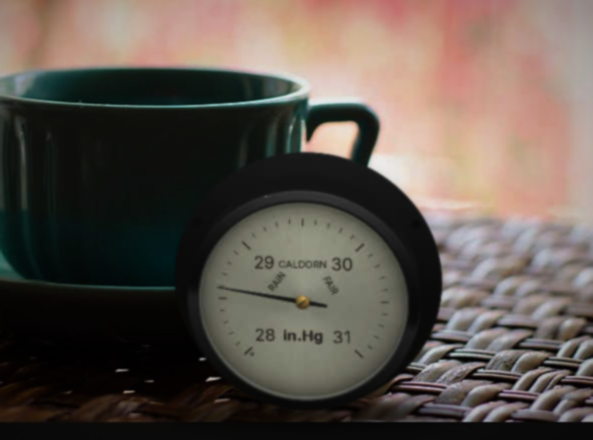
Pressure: 28.6 inHg
